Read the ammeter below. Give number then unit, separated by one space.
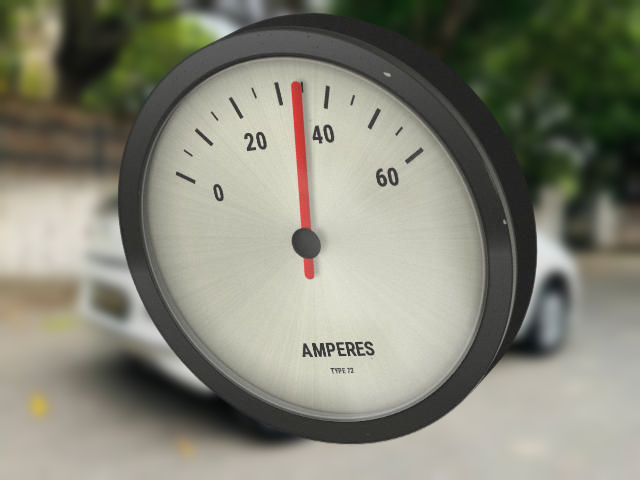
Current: 35 A
